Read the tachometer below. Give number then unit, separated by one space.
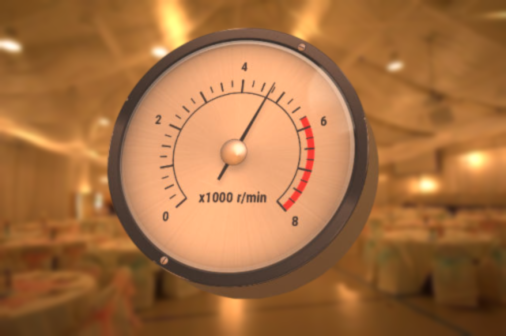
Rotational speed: 4750 rpm
